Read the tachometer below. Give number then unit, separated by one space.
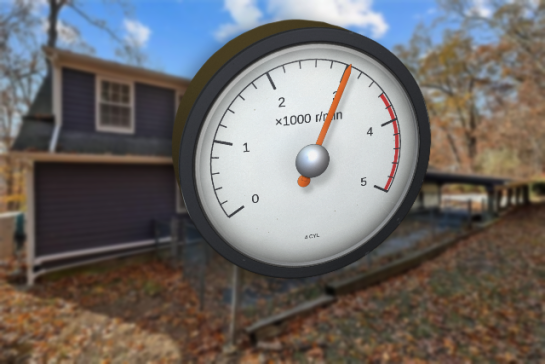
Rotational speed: 3000 rpm
